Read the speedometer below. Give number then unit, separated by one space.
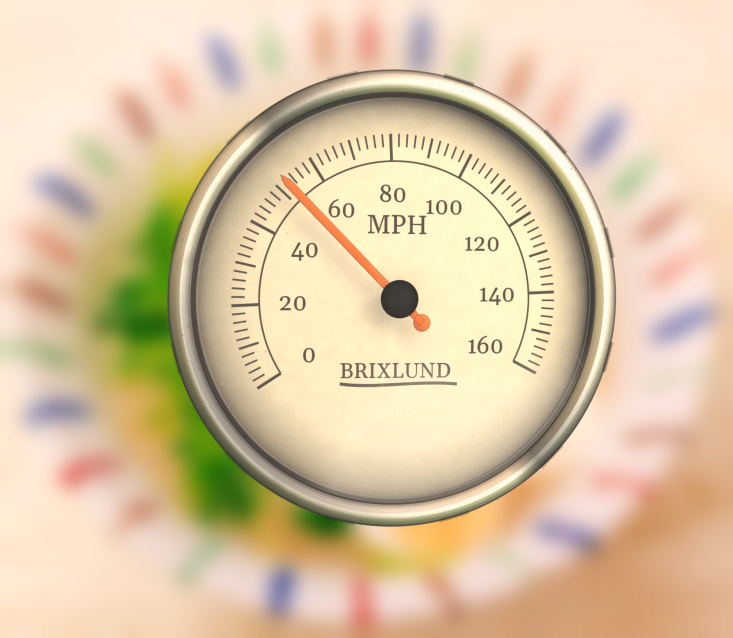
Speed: 52 mph
